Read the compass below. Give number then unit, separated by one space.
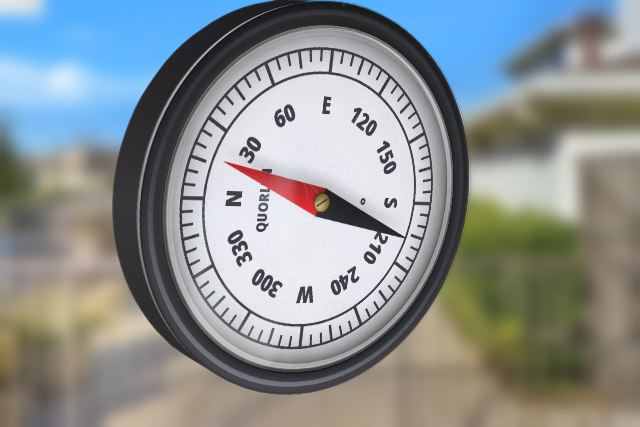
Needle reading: 17.5 °
